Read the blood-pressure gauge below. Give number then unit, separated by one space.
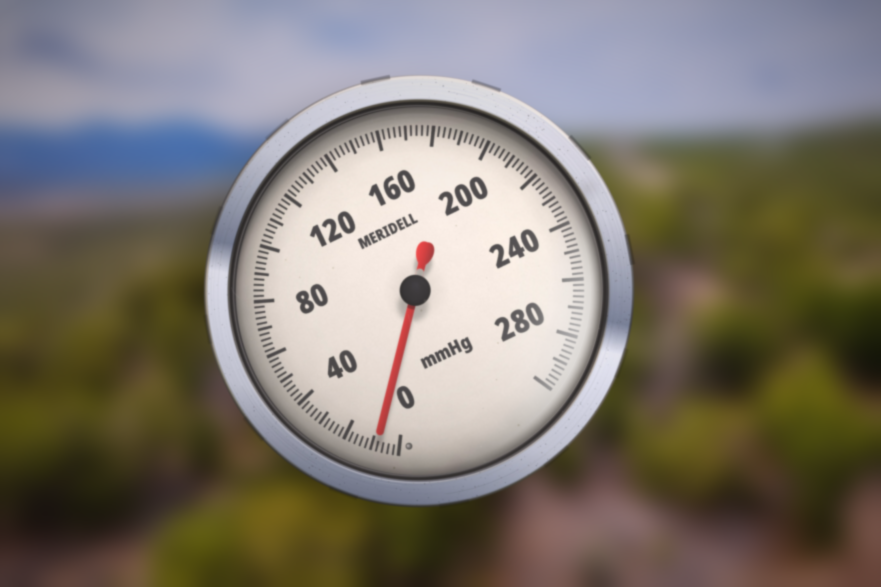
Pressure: 8 mmHg
